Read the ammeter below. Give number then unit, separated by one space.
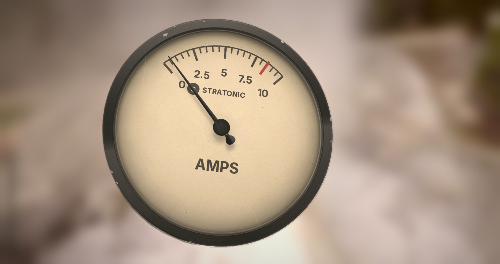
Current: 0.5 A
